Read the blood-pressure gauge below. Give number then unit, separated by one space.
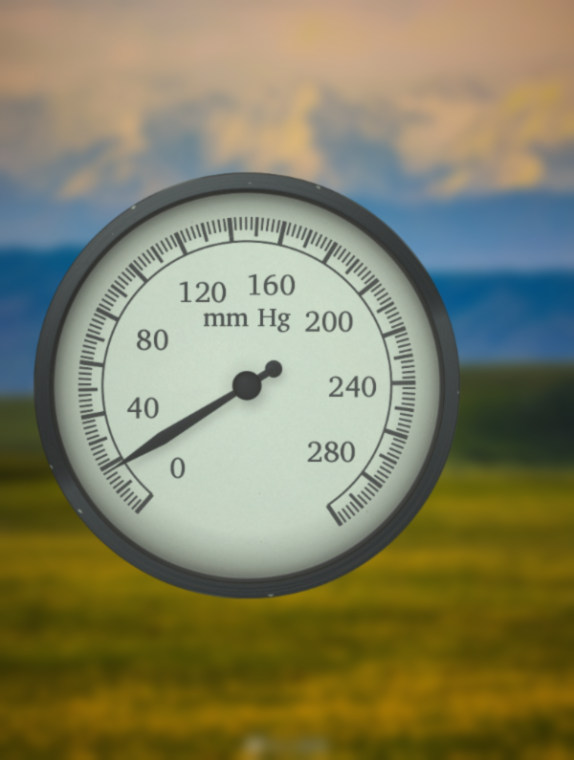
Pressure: 18 mmHg
